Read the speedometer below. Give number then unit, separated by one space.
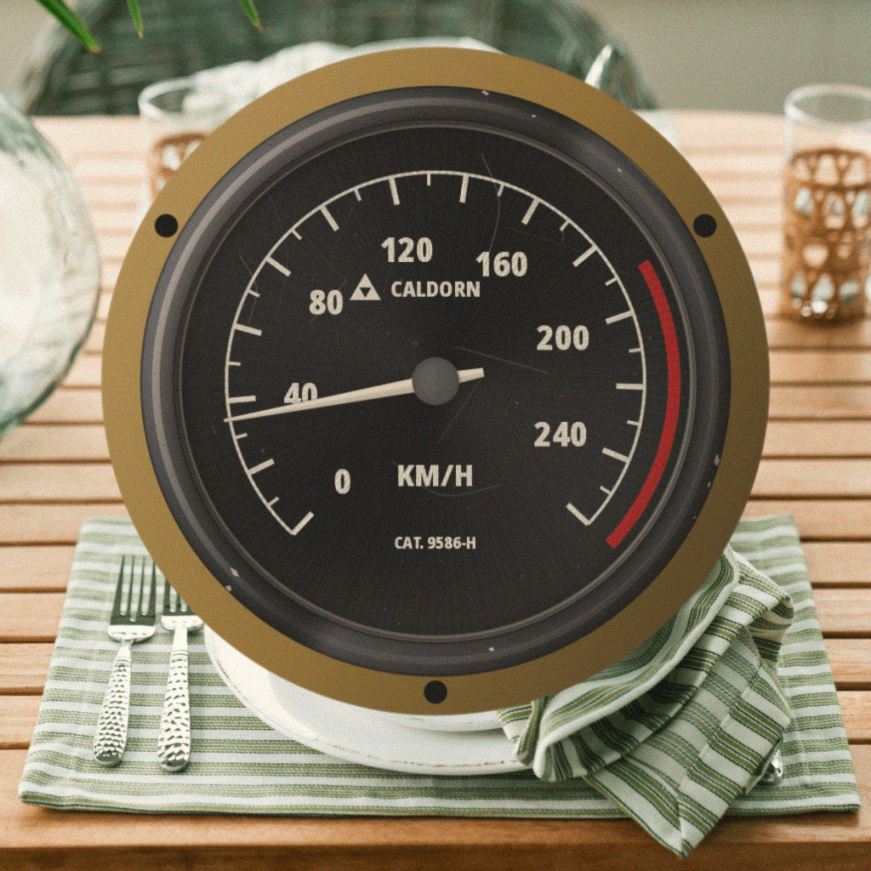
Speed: 35 km/h
